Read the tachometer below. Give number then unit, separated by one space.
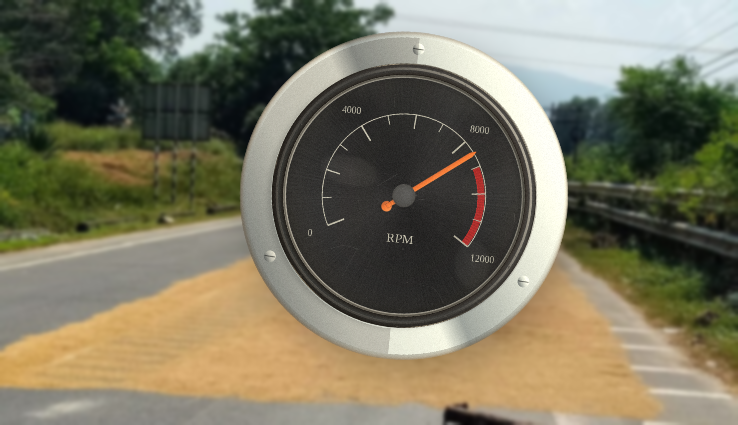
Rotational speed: 8500 rpm
